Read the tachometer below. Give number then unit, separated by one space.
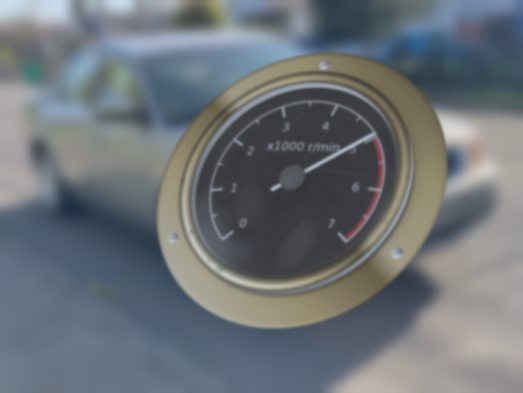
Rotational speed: 5000 rpm
